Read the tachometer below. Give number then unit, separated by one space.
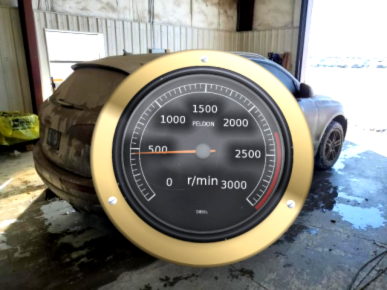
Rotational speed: 450 rpm
